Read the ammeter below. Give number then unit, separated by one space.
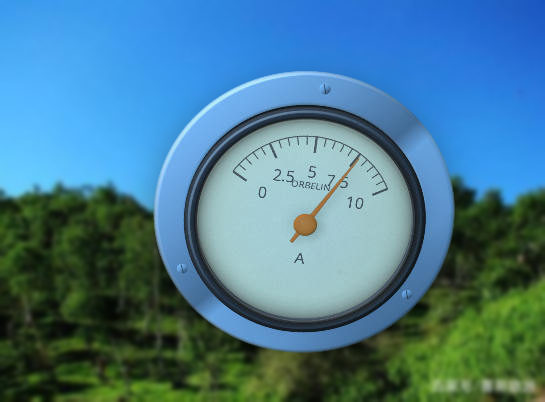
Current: 7.5 A
